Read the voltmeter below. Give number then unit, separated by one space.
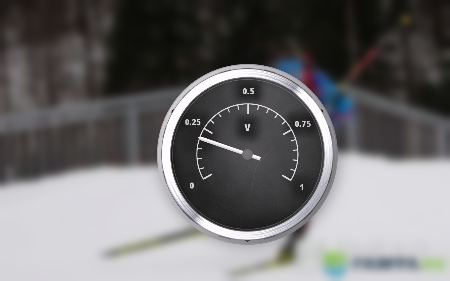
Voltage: 0.2 V
